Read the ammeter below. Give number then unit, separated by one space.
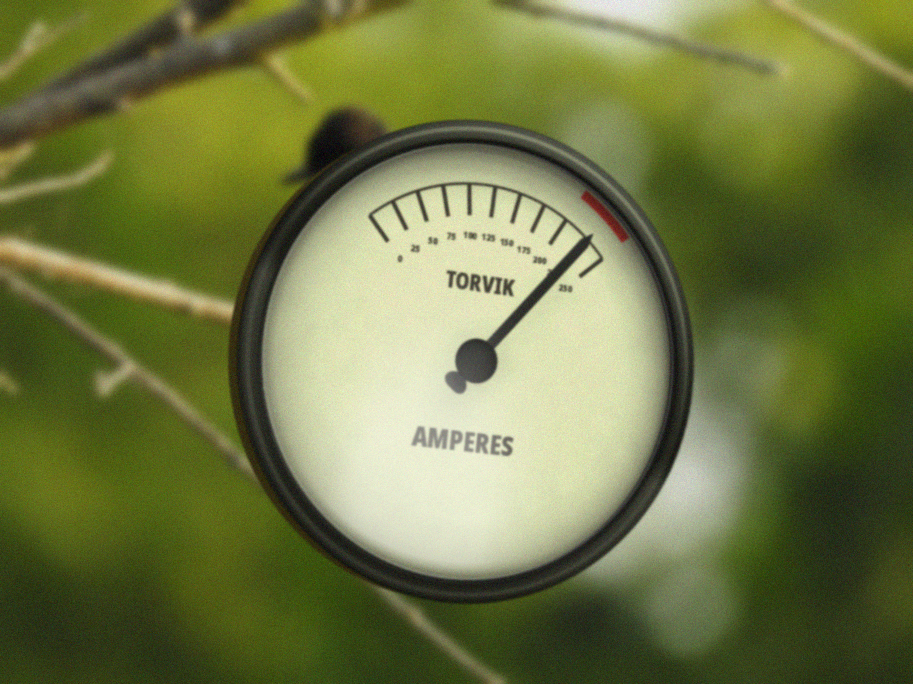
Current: 225 A
